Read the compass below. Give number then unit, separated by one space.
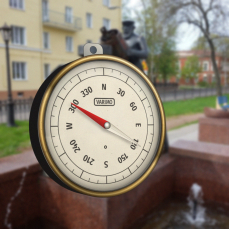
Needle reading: 300 °
